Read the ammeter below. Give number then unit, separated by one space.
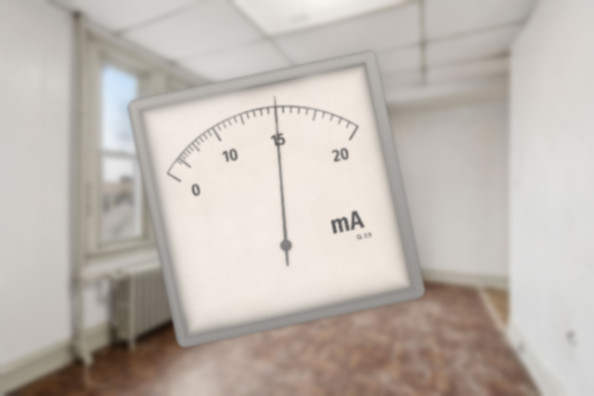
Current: 15 mA
